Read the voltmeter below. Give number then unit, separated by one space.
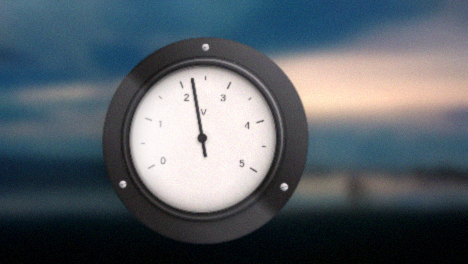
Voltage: 2.25 V
